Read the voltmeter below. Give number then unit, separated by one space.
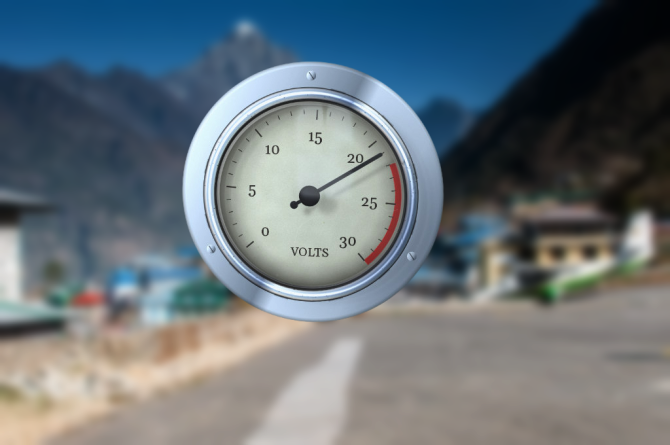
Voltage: 21 V
